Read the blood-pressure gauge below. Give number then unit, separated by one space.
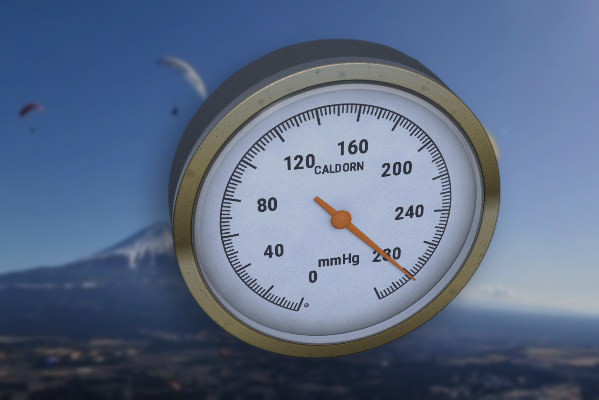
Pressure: 280 mmHg
